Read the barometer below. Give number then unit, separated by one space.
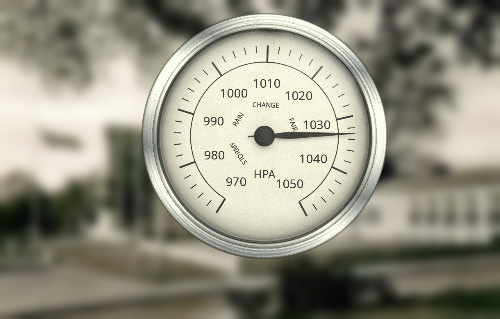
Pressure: 1033 hPa
